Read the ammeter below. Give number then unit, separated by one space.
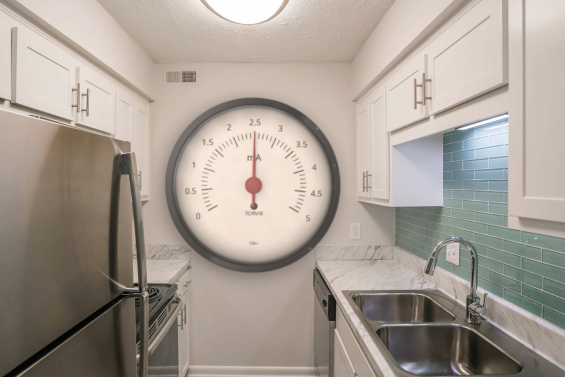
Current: 2.5 mA
